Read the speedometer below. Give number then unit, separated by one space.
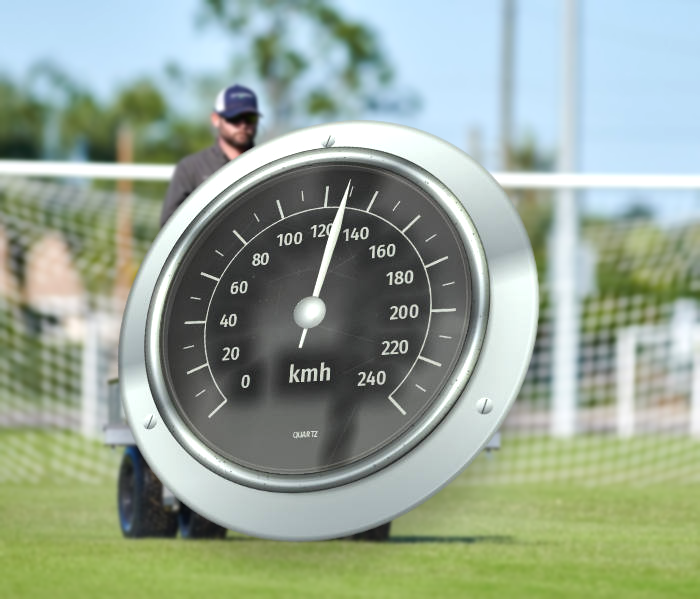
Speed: 130 km/h
